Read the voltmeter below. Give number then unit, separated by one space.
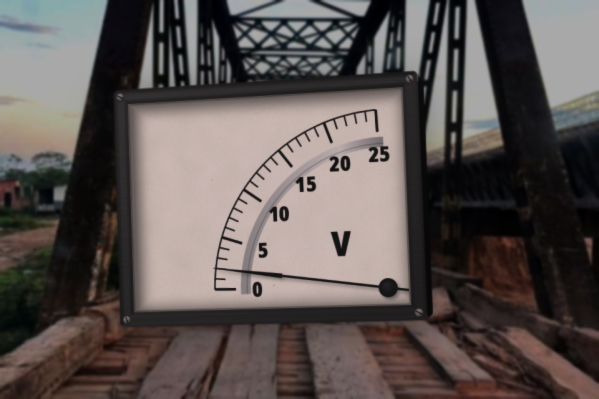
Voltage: 2 V
